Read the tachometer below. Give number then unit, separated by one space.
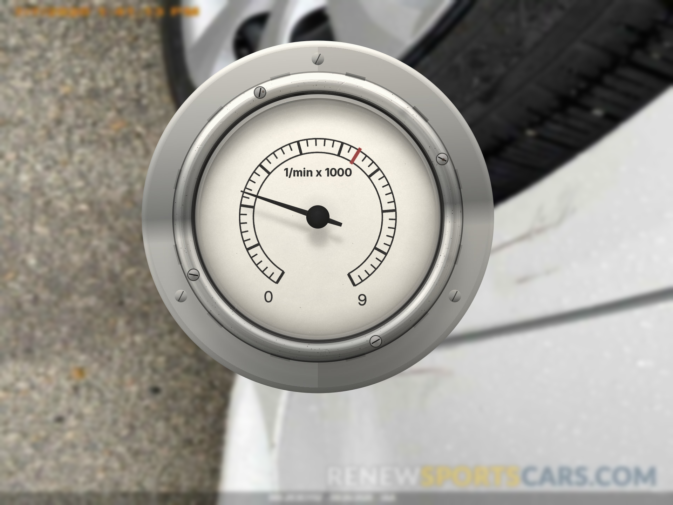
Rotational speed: 2300 rpm
